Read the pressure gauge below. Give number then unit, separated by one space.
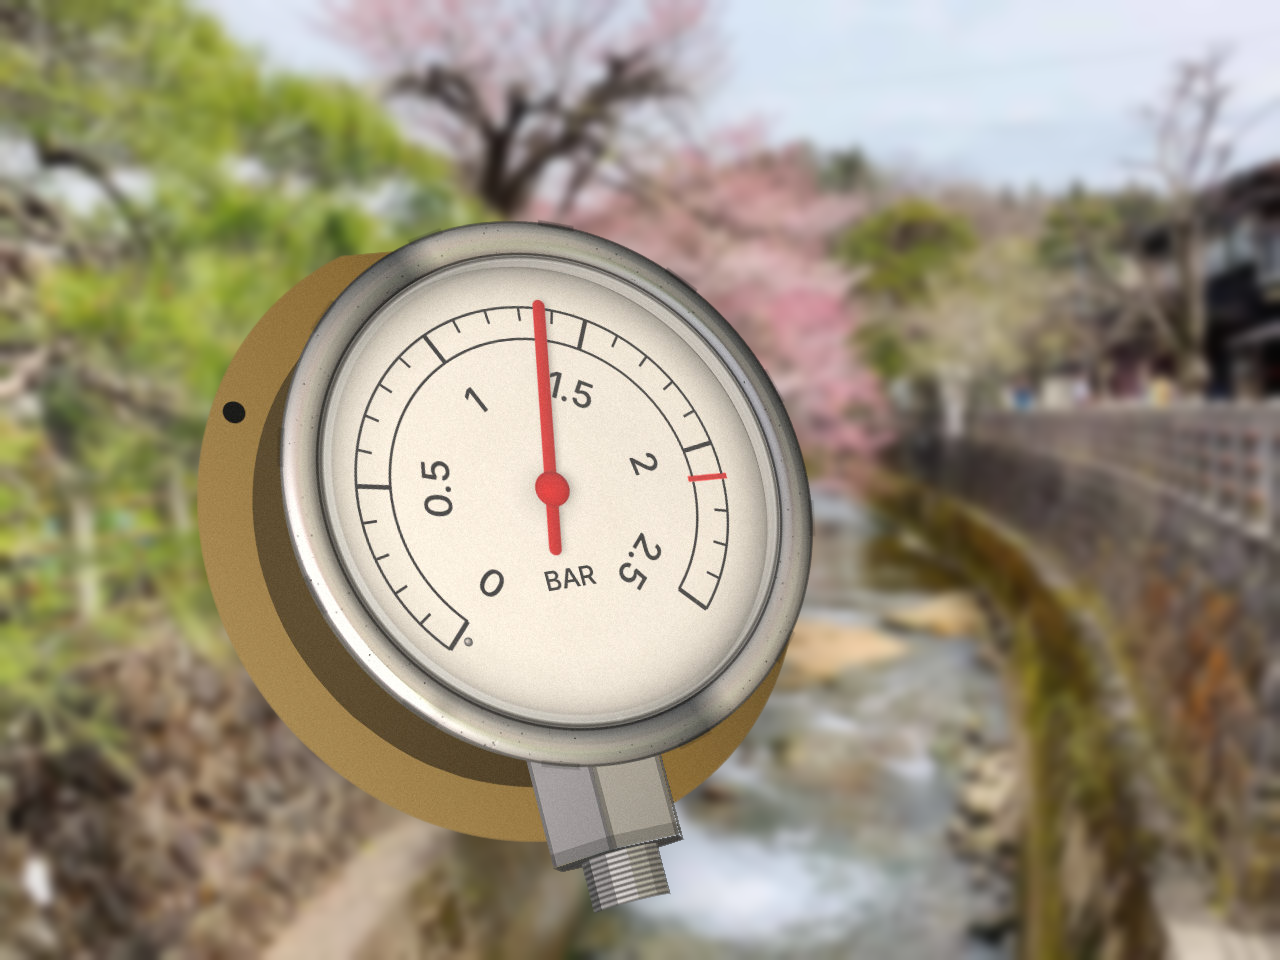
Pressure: 1.35 bar
